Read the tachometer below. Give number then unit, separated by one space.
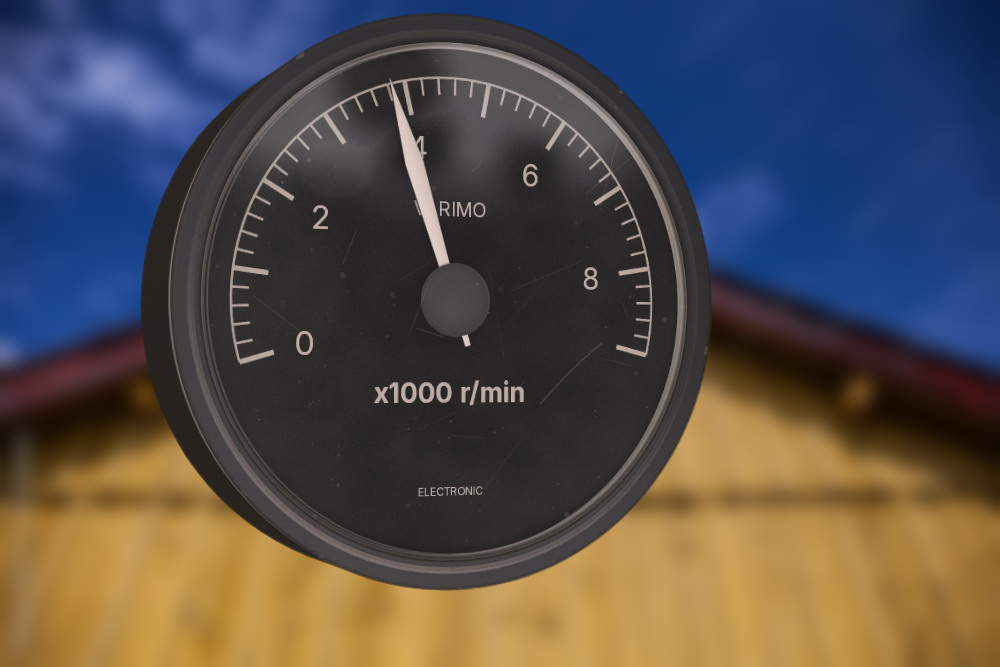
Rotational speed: 3800 rpm
